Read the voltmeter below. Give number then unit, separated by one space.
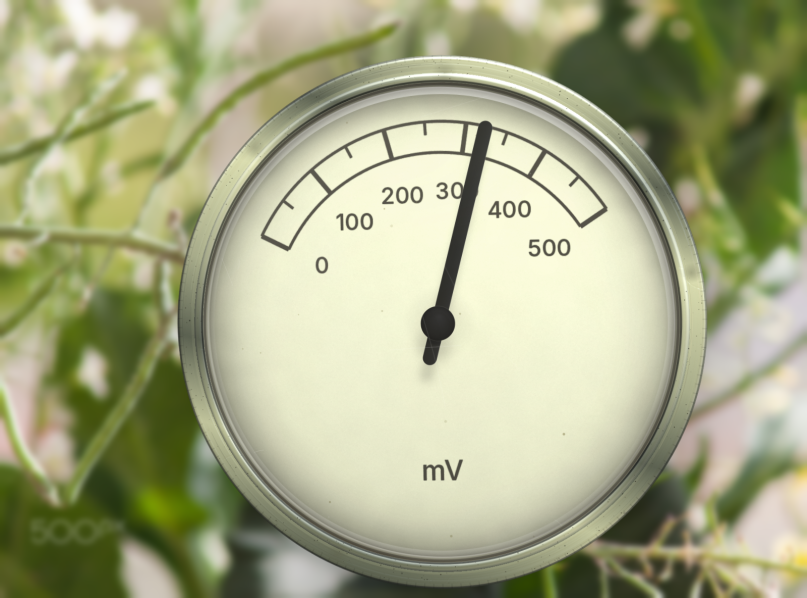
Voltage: 325 mV
